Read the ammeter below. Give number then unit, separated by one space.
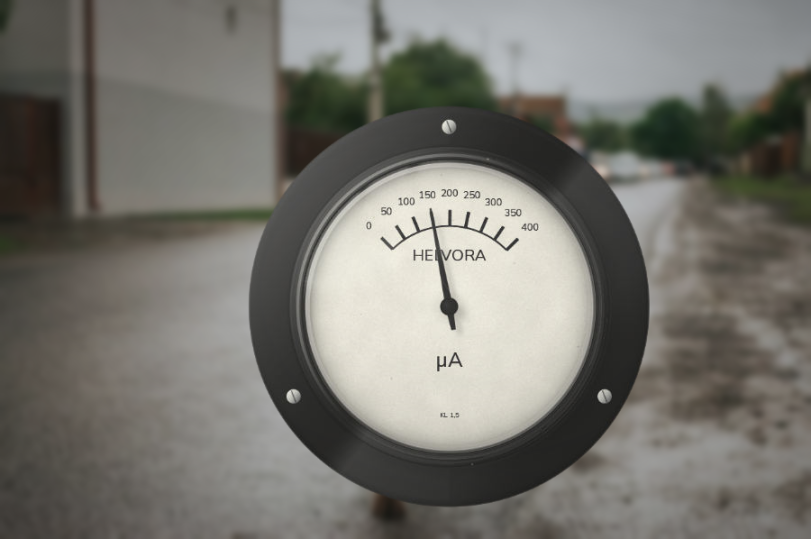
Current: 150 µA
